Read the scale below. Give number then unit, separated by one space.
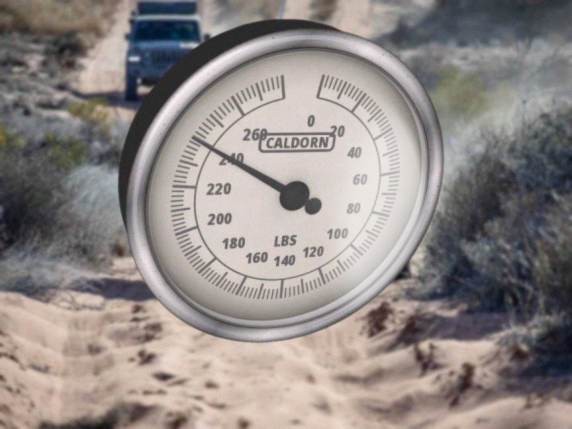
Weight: 240 lb
